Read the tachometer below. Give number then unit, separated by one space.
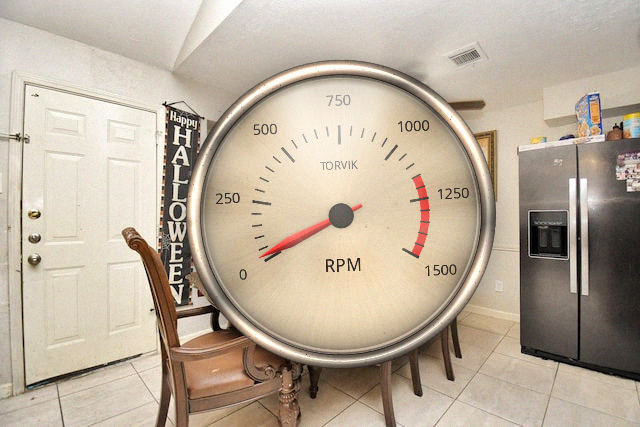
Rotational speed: 25 rpm
